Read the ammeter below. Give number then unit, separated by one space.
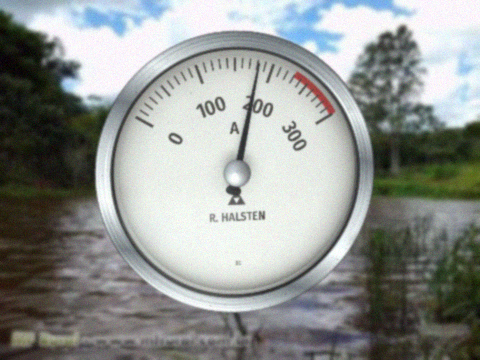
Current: 180 A
